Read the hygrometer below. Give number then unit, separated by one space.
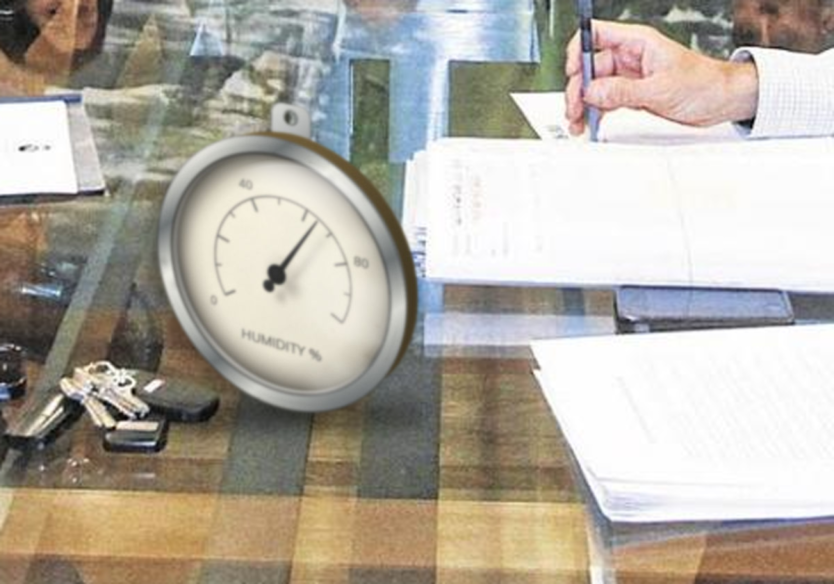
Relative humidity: 65 %
